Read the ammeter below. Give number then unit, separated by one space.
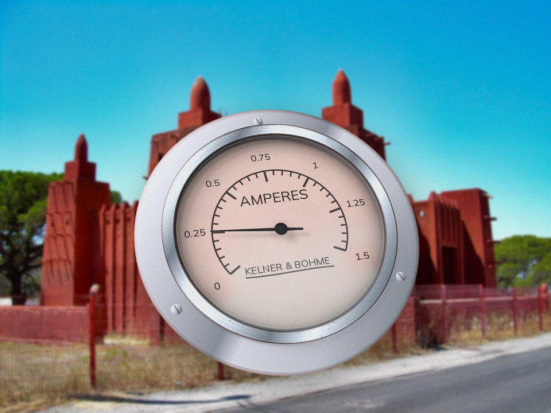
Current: 0.25 A
